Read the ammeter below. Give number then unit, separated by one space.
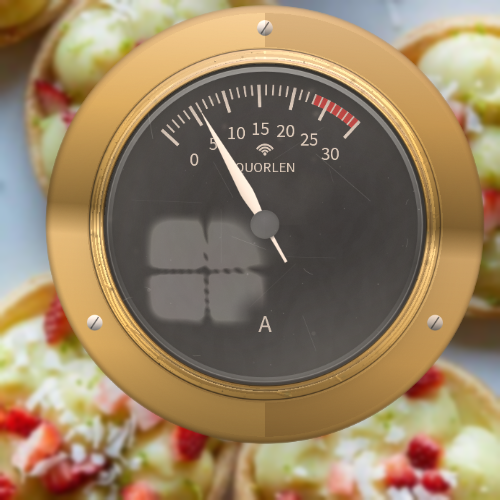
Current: 6 A
